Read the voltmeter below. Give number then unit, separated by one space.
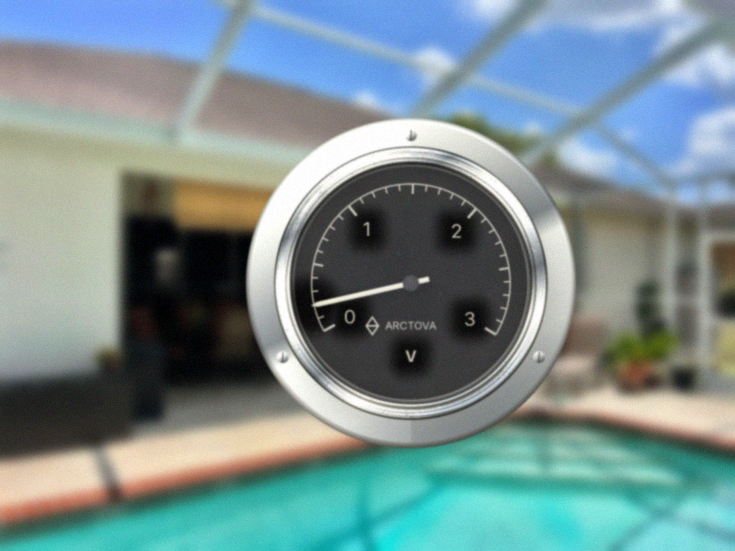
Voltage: 0.2 V
